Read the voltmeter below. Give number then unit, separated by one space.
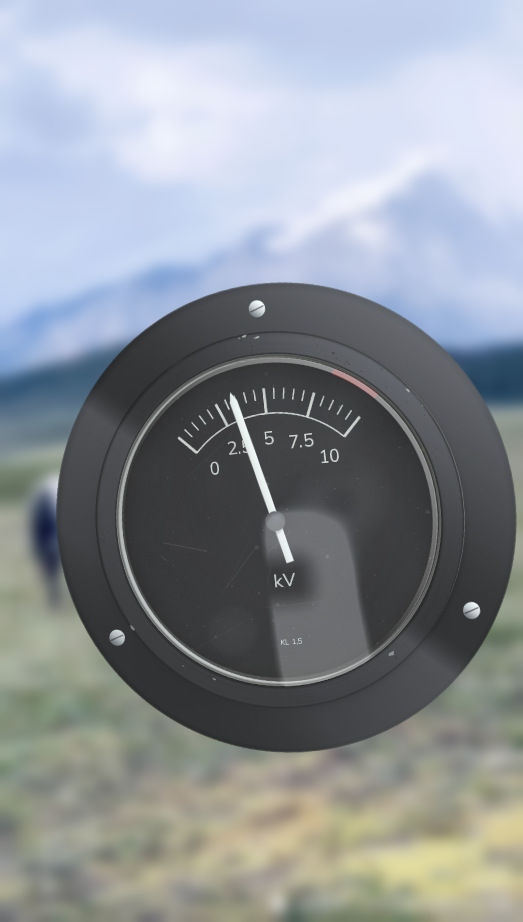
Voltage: 3.5 kV
